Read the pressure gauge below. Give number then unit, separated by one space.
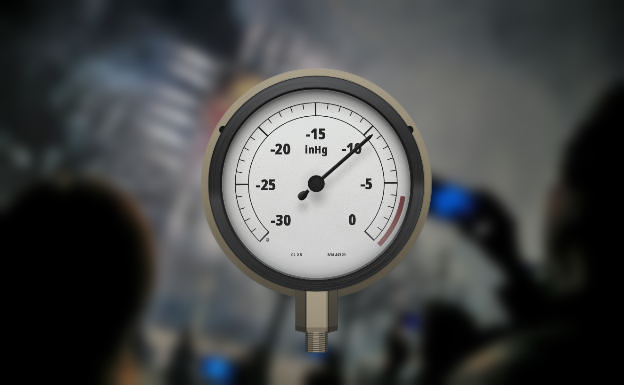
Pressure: -9.5 inHg
